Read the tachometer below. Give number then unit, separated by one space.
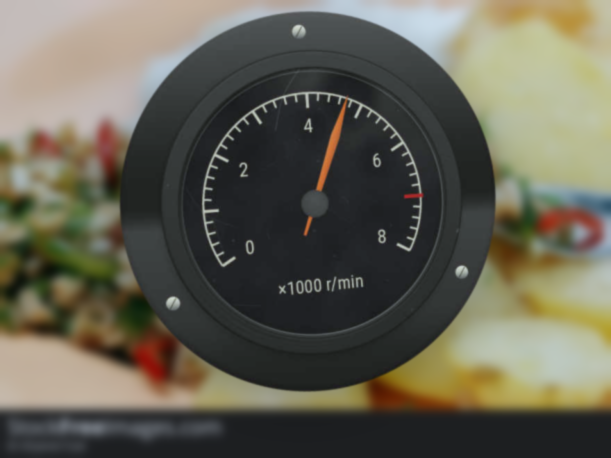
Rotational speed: 4700 rpm
